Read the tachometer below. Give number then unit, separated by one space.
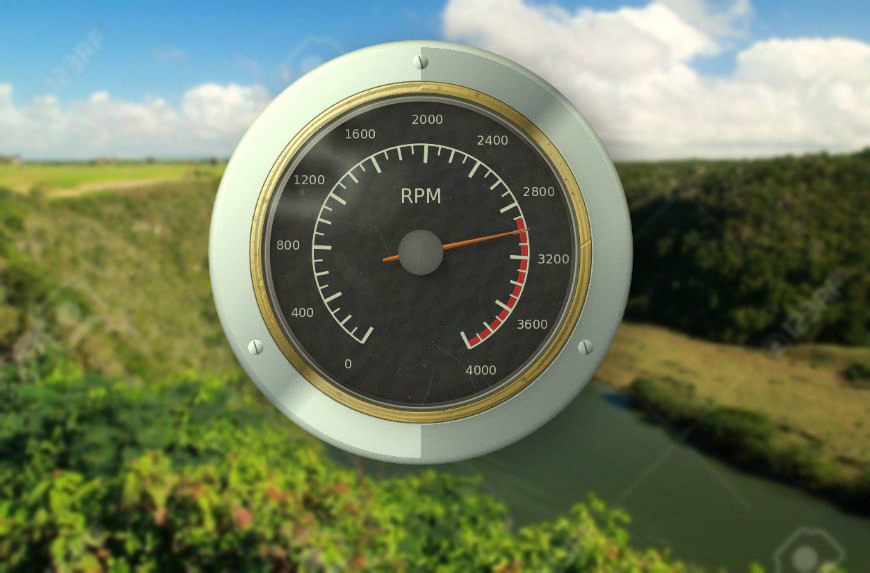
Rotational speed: 3000 rpm
